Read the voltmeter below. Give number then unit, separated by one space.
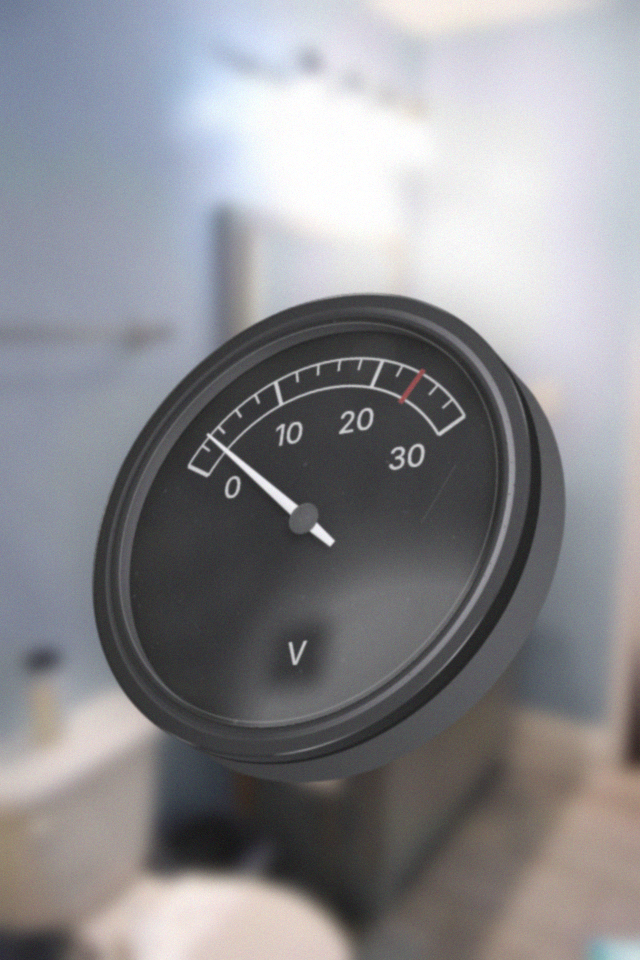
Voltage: 3 V
